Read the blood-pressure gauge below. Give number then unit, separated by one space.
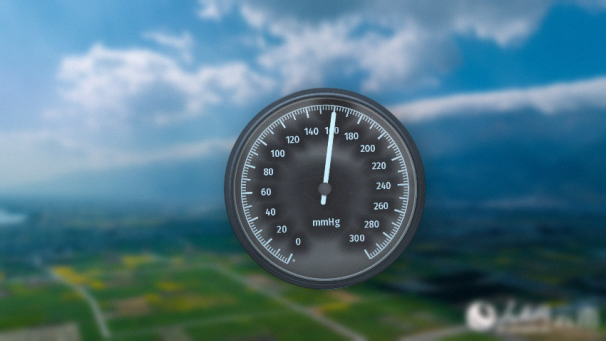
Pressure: 160 mmHg
